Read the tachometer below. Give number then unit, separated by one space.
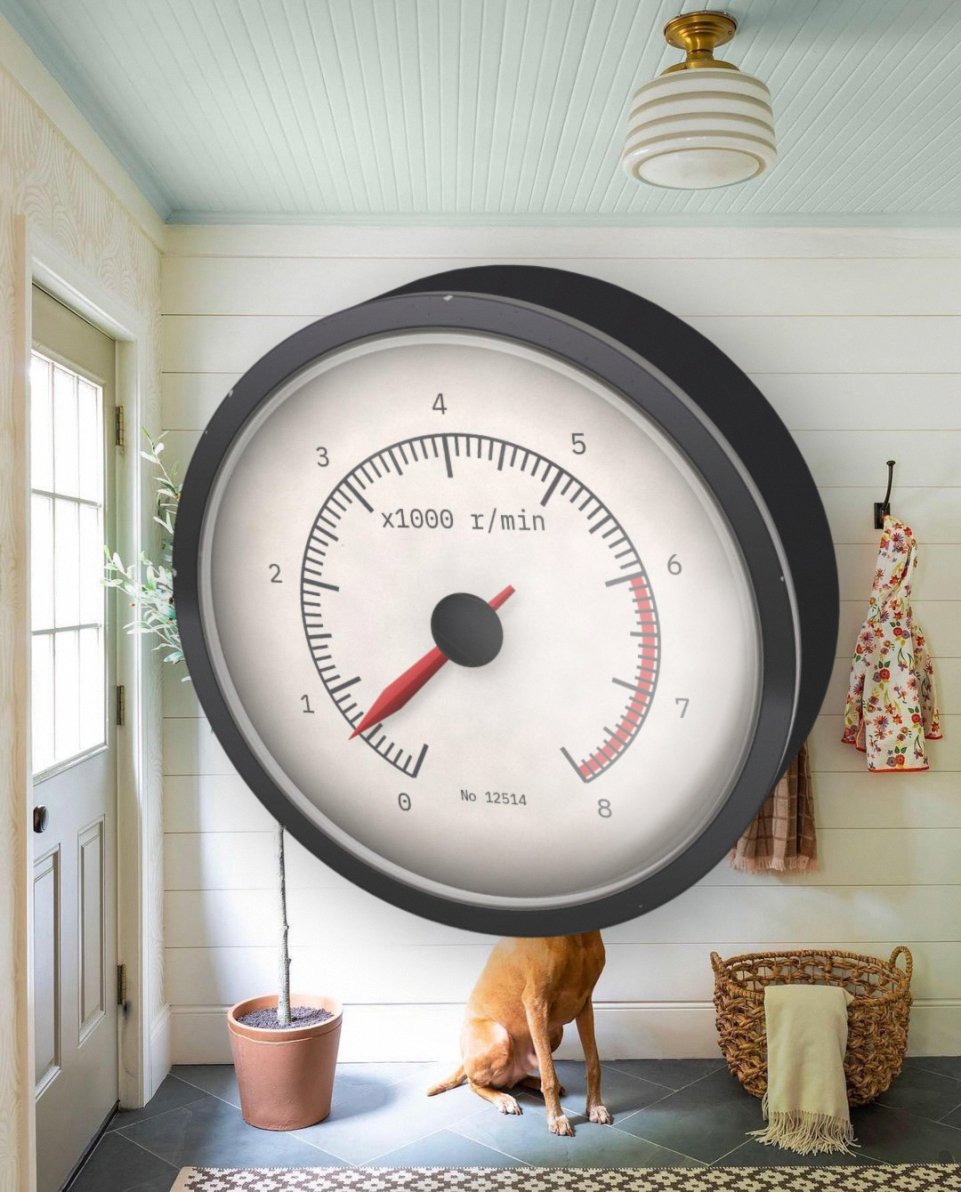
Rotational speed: 600 rpm
